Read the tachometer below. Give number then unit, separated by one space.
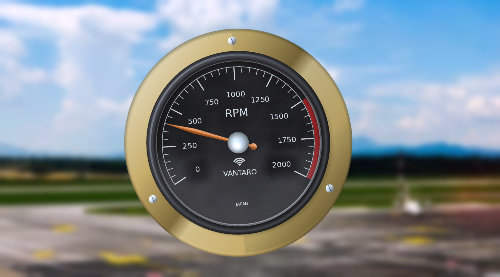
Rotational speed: 400 rpm
